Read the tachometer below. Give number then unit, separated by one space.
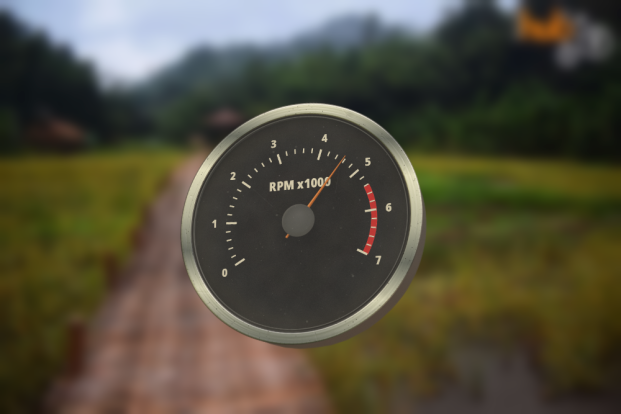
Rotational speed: 4600 rpm
